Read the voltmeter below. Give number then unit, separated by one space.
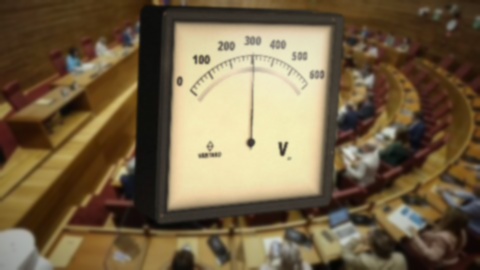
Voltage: 300 V
